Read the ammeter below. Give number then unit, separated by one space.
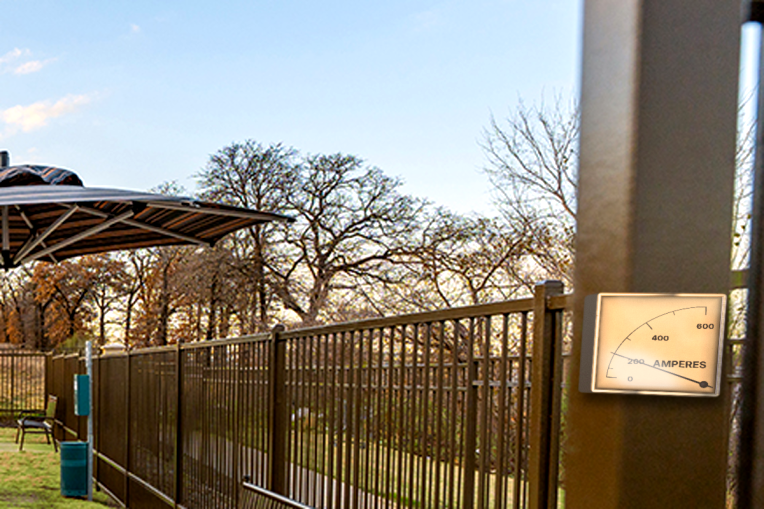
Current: 200 A
